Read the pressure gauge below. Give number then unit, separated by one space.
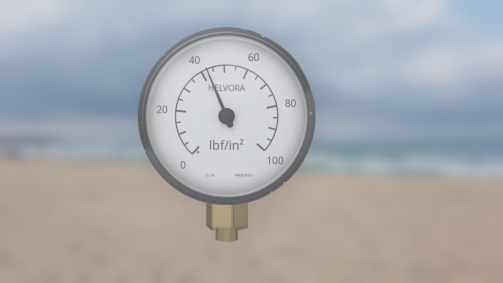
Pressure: 42.5 psi
